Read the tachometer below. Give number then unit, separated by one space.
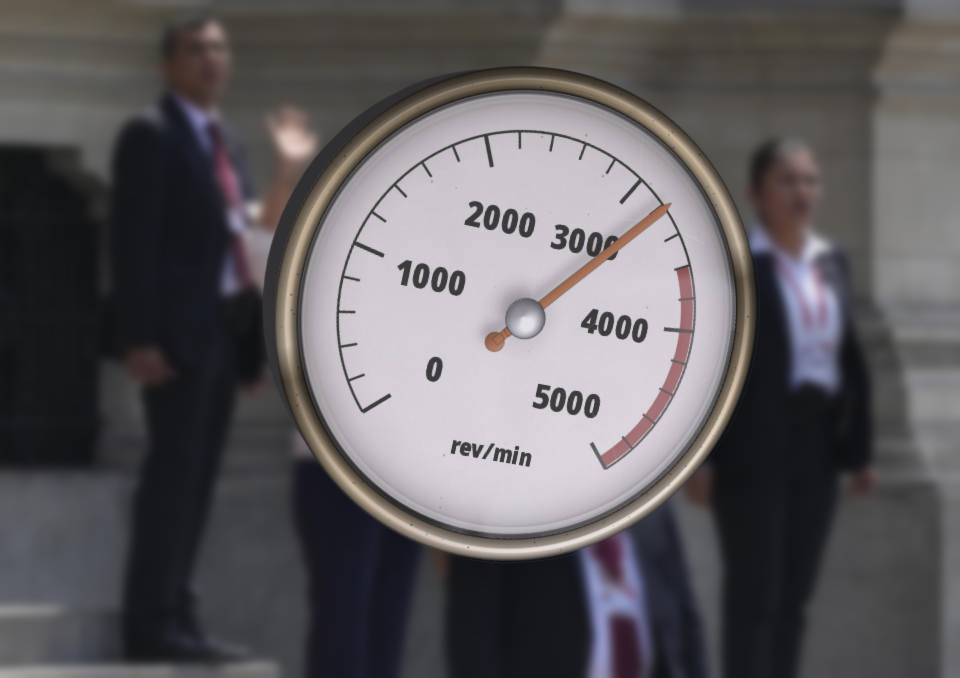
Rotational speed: 3200 rpm
